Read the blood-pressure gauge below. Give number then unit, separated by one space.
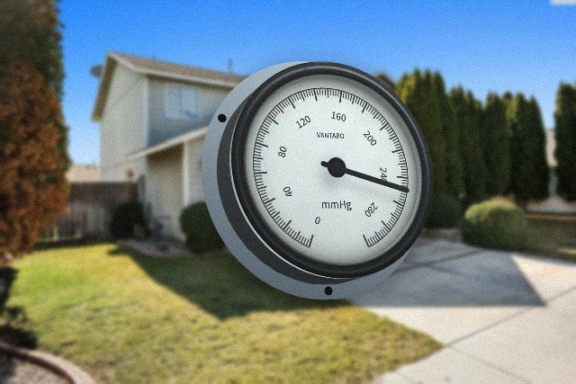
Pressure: 250 mmHg
